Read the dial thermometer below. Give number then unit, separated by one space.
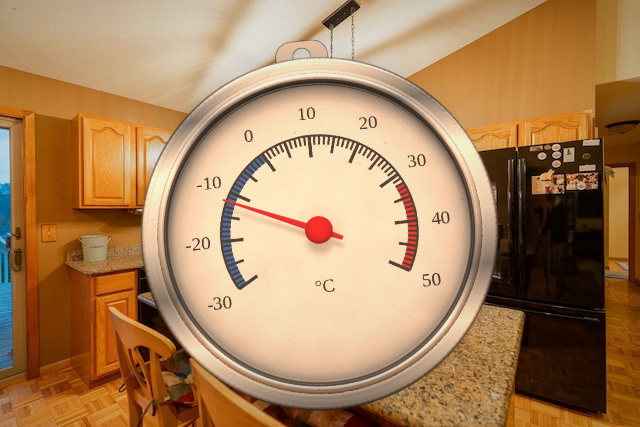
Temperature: -12 °C
